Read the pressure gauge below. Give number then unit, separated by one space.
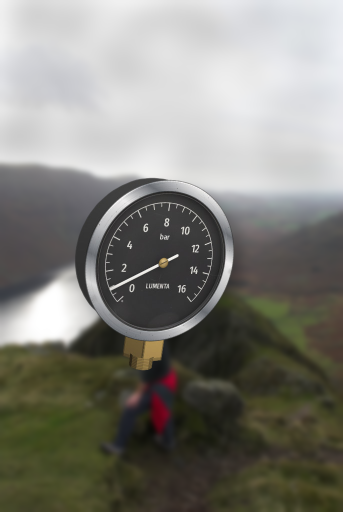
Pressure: 1 bar
